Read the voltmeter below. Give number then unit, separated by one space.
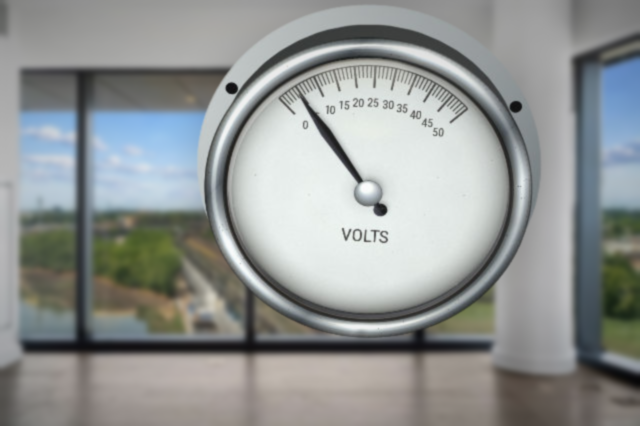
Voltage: 5 V
